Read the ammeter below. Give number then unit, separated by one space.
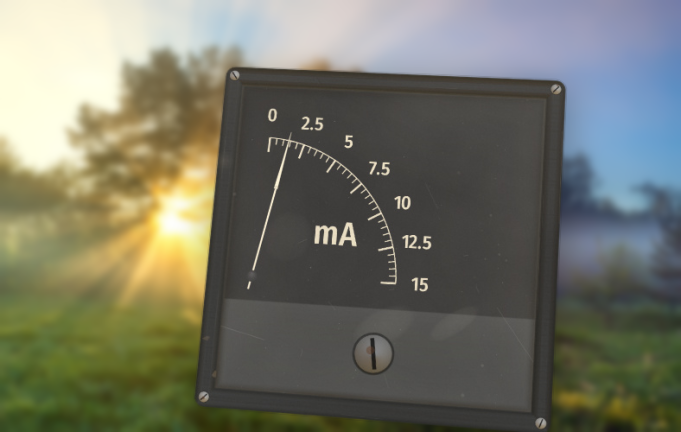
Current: 1.5 mA
